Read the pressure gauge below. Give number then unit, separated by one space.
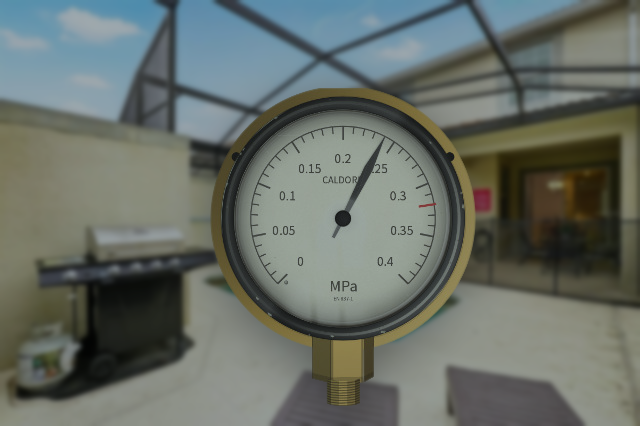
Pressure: 0.24 MPa
